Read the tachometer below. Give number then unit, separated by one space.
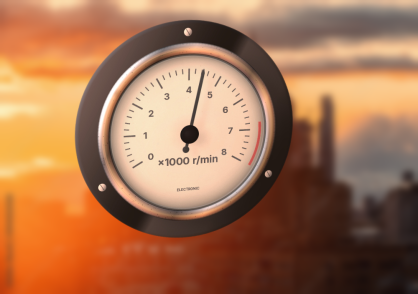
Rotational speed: 4400 rpm
